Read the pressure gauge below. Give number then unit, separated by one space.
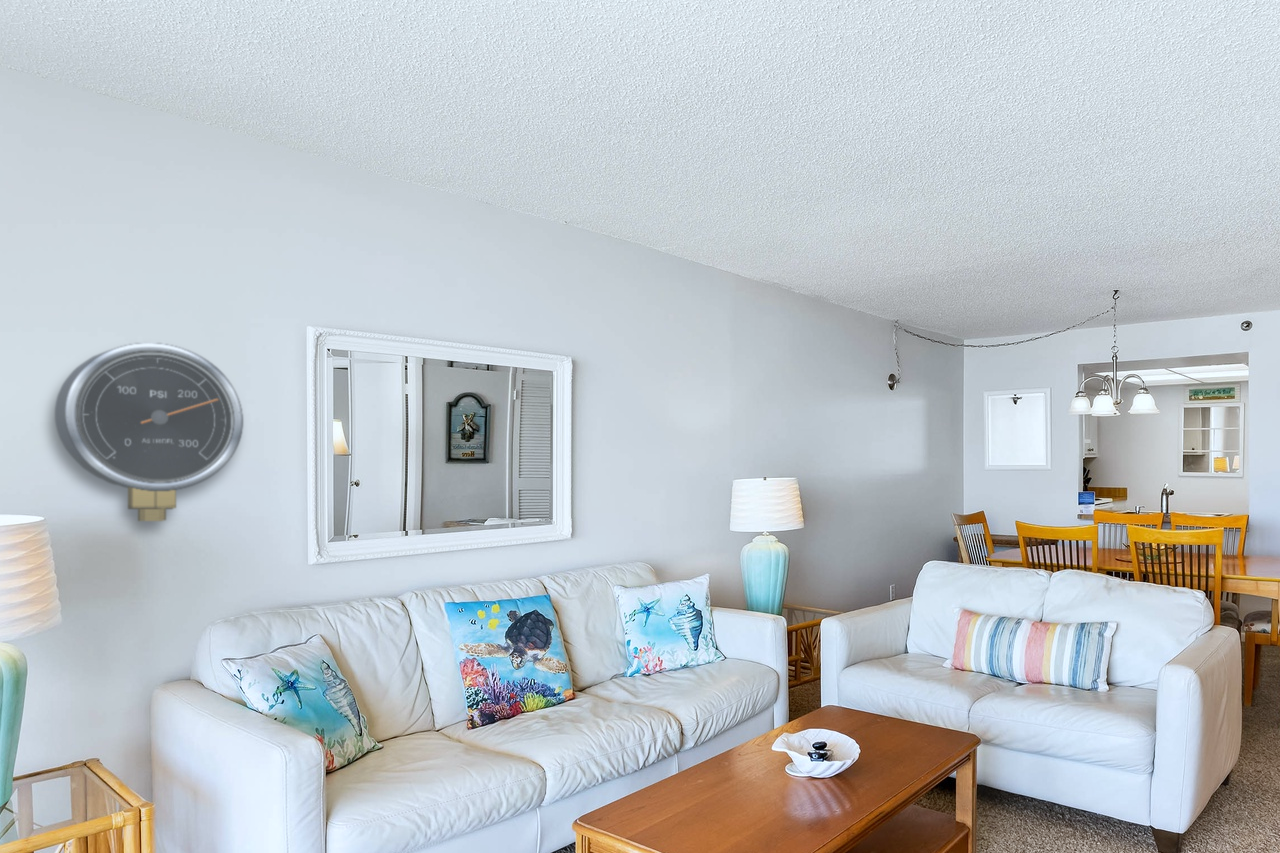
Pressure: 225 psi
